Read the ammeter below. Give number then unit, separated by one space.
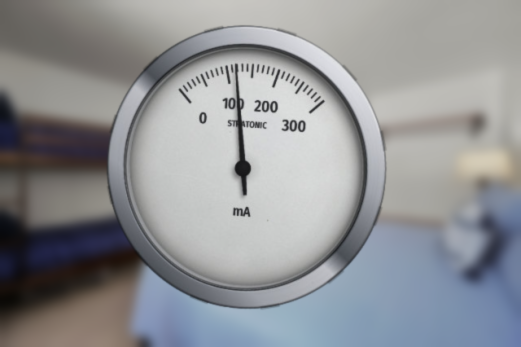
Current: 120 mA
